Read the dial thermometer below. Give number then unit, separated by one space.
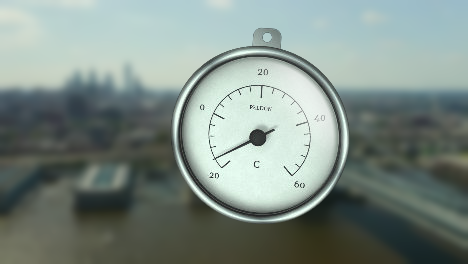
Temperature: -16 °C
